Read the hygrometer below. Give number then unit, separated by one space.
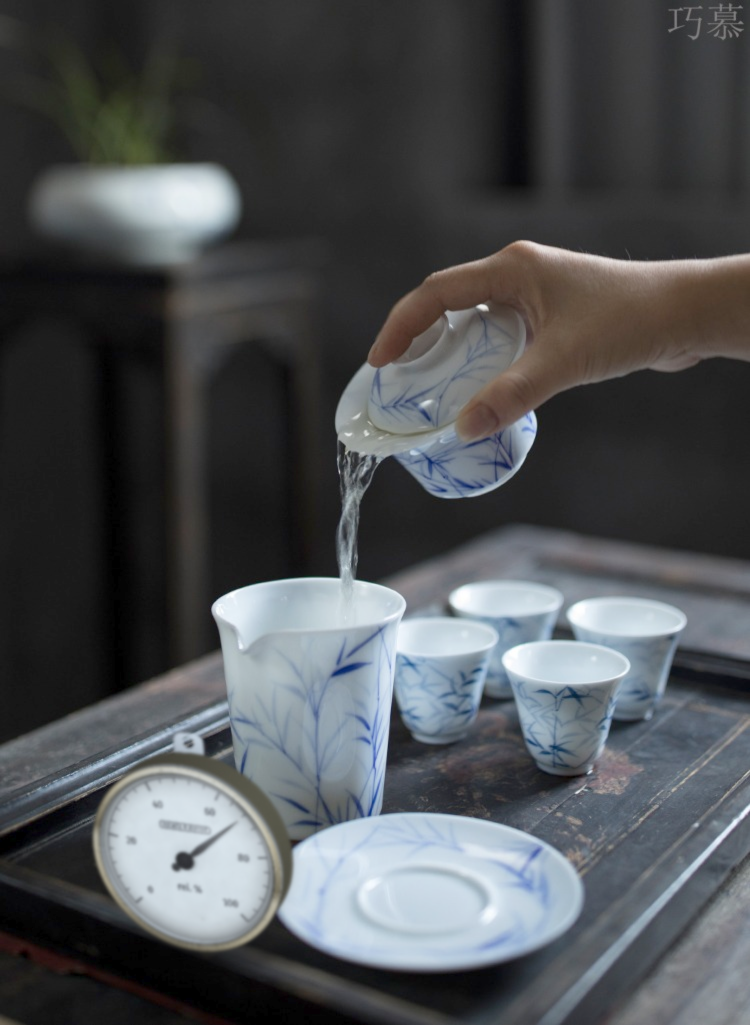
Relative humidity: 68 %
